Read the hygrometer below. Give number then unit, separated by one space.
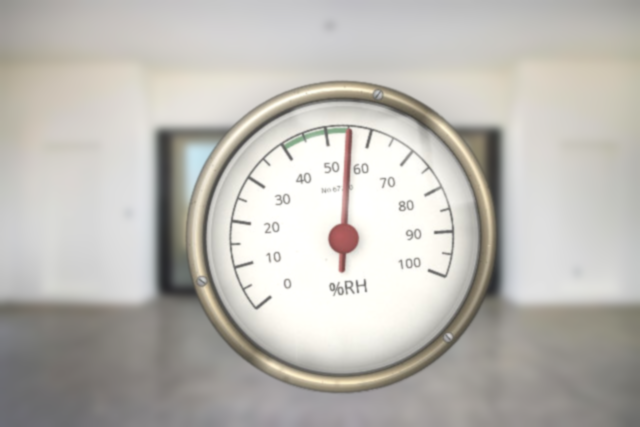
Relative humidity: 55 %
